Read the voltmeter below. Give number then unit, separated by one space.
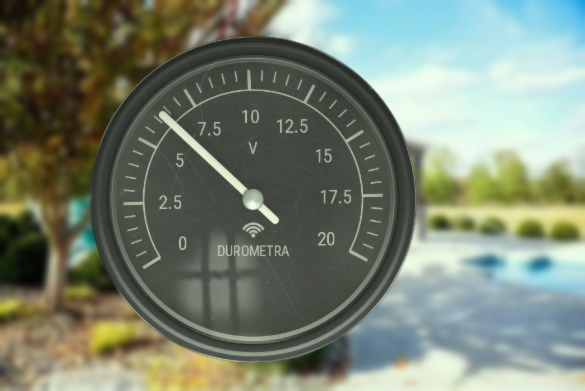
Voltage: 6.25 V
